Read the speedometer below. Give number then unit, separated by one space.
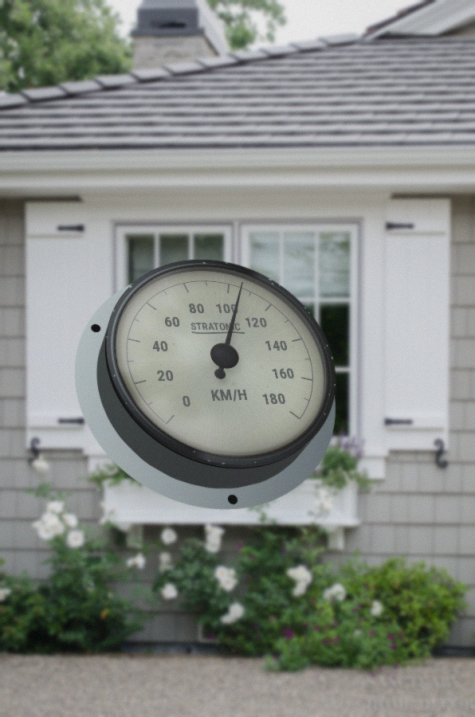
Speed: 105 km/h
